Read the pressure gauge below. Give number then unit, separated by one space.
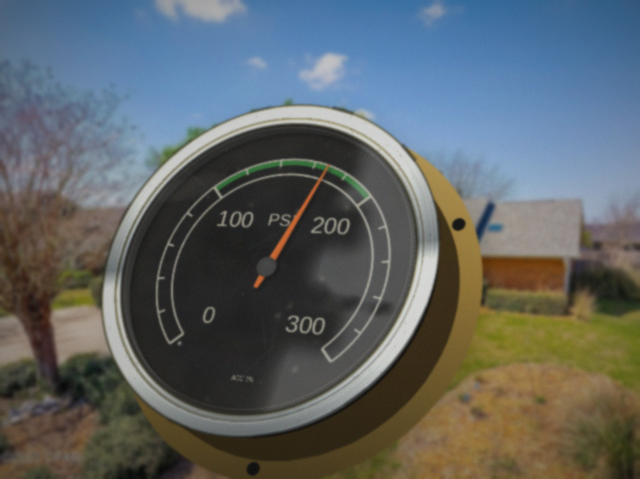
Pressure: 170 psi
